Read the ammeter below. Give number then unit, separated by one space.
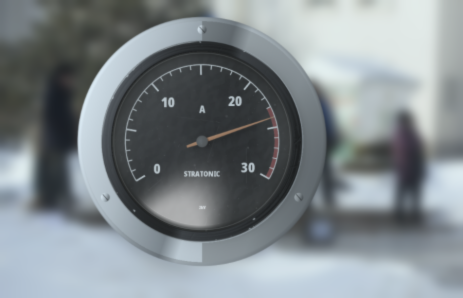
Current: 24 A
